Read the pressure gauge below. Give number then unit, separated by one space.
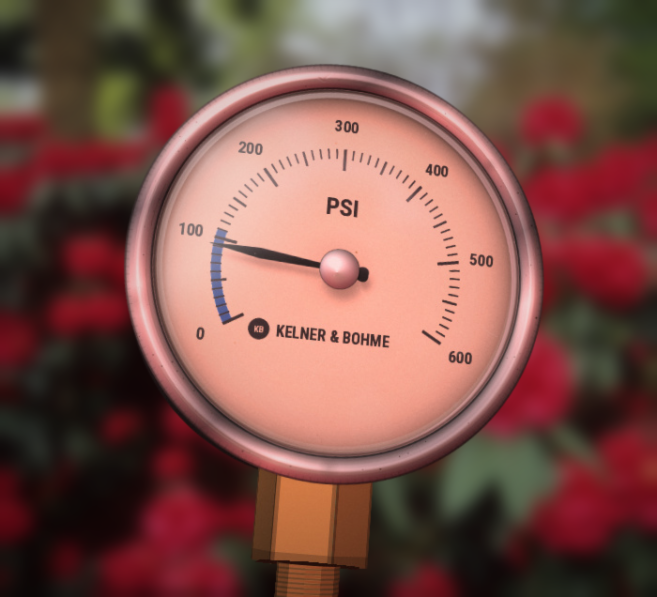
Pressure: 90 psi
